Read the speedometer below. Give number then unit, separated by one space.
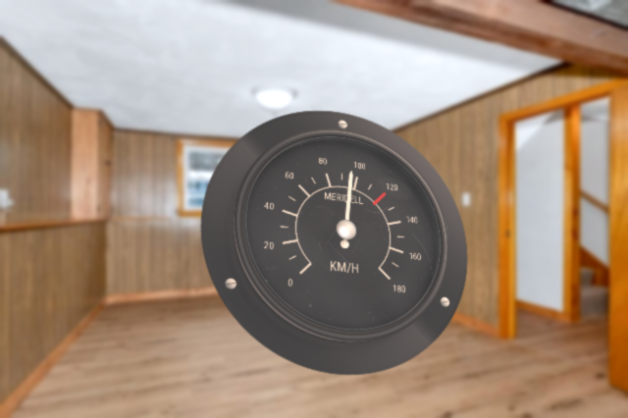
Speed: 95 km/h
